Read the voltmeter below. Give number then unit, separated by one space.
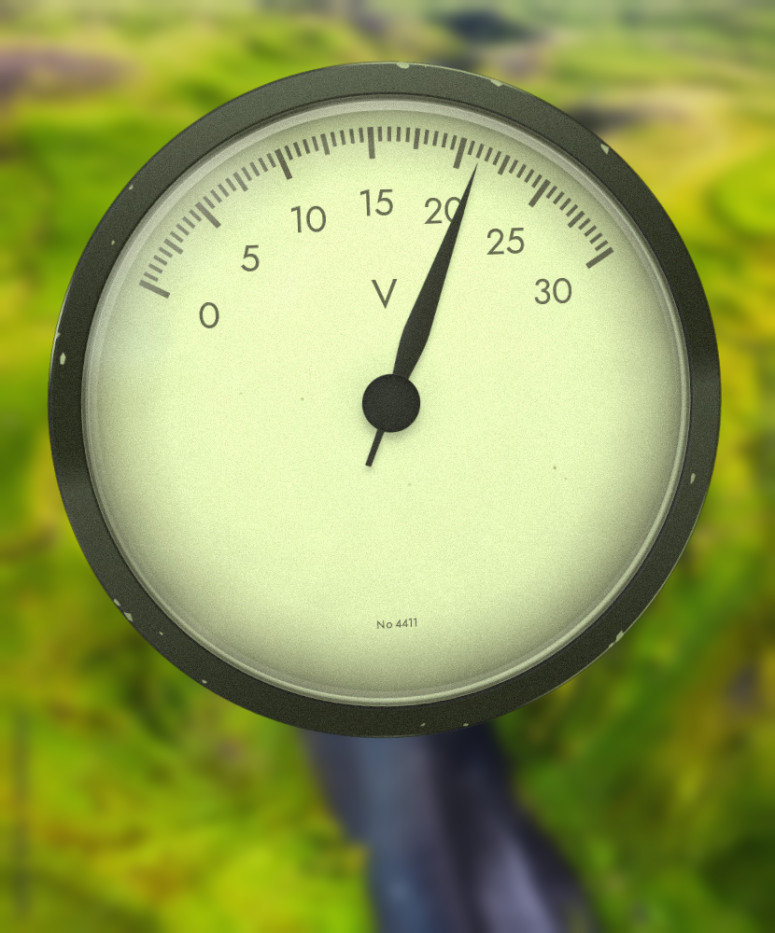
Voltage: 21 V
